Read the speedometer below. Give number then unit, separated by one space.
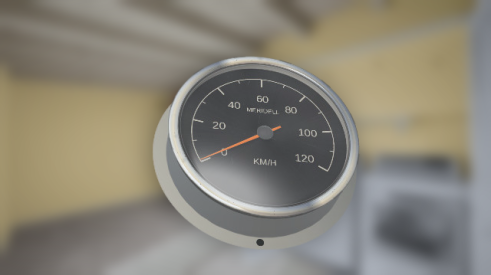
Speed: 0 km/h
